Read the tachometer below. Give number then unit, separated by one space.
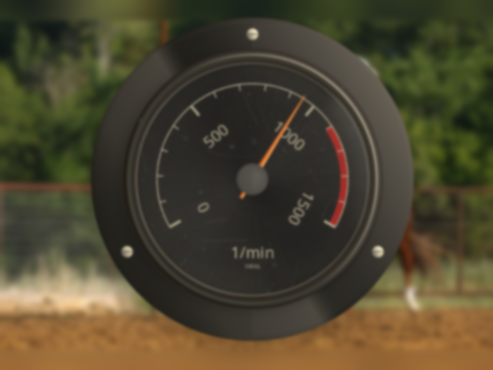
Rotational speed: 950 rpm
